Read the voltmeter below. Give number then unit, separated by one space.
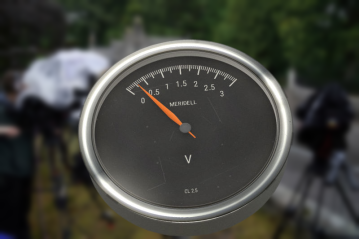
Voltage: 0.25 V
